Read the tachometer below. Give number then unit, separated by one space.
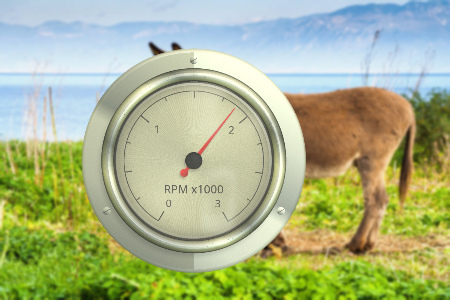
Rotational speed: 1875 rpm
